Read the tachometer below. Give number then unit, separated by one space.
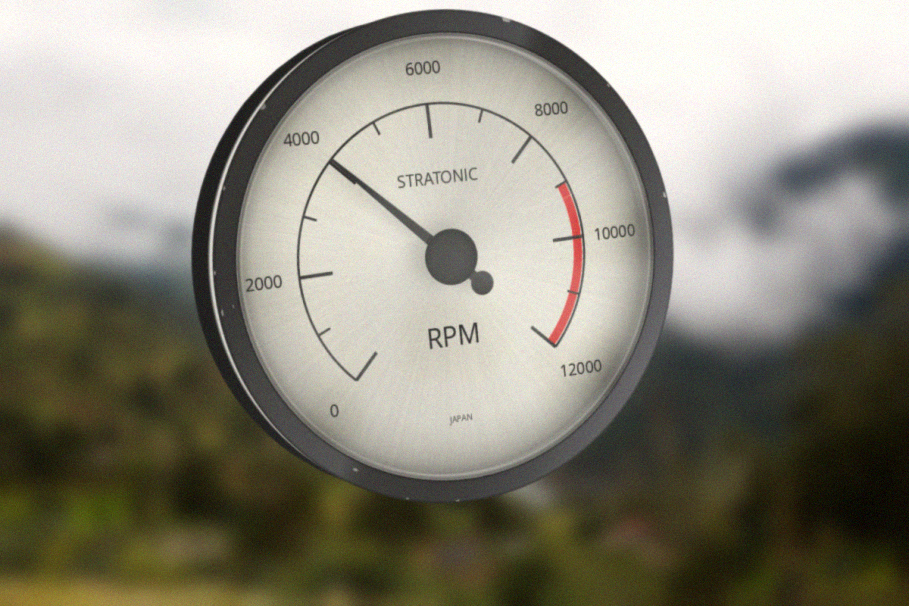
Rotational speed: 4000 rpm
